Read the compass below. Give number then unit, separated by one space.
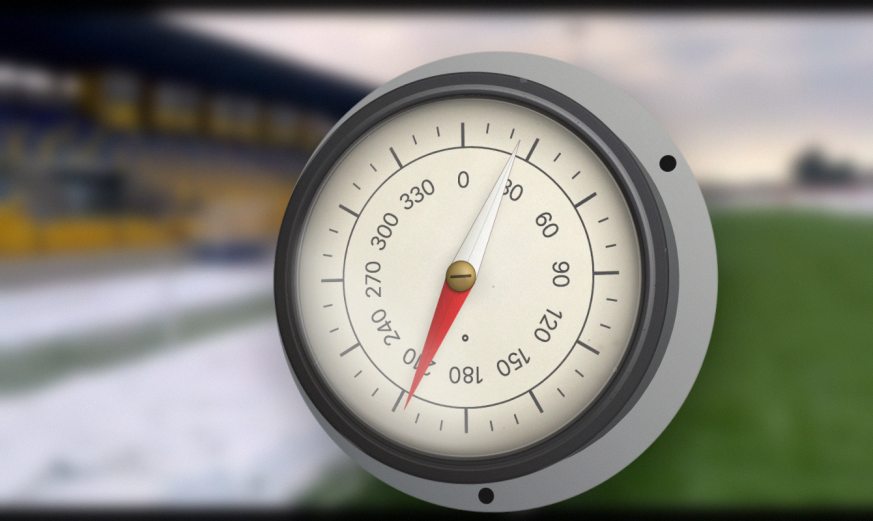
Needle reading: 205 °
